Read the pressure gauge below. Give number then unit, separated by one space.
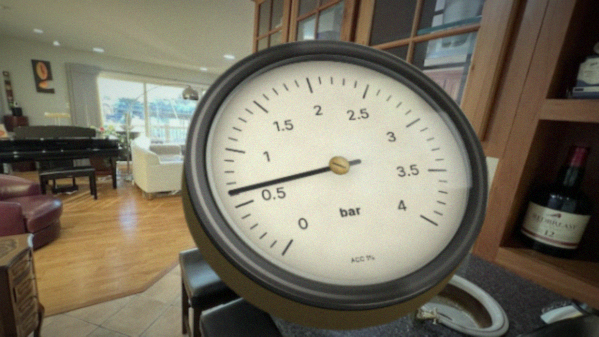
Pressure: 0.6 bar
